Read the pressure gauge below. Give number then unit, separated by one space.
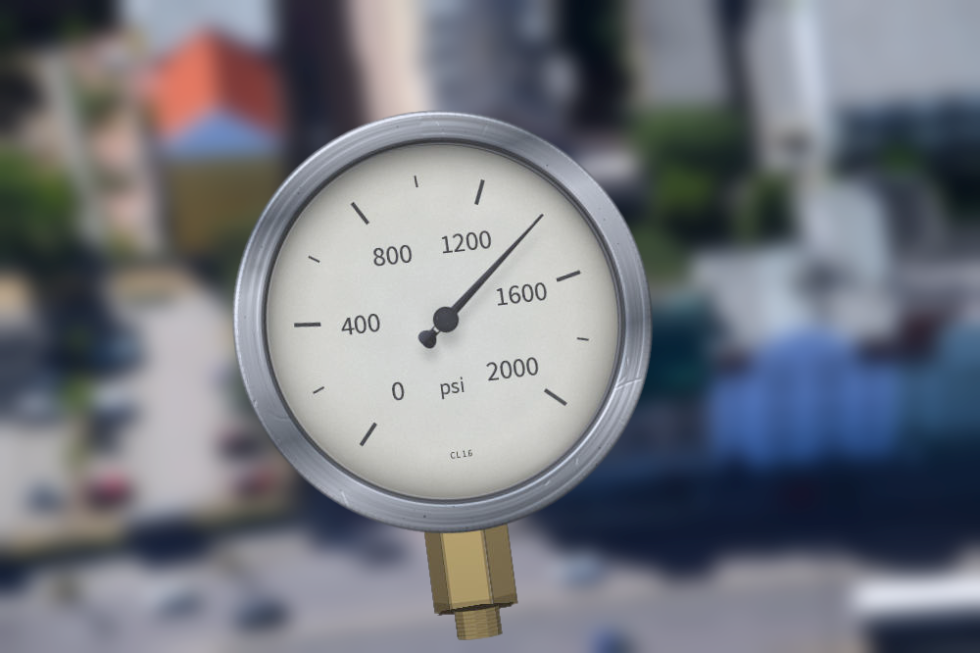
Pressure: 1400 psi
